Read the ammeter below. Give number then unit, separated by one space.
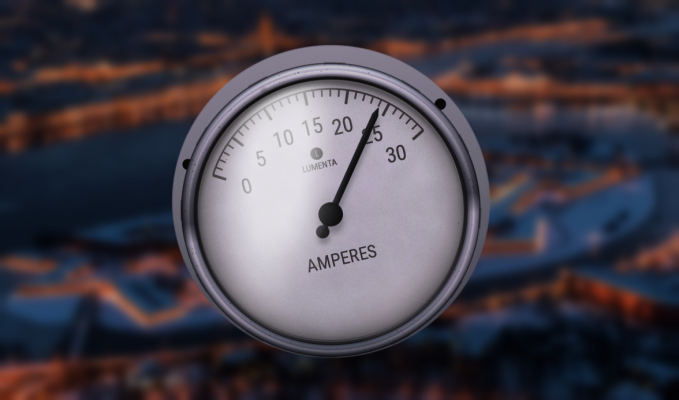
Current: 24 A
